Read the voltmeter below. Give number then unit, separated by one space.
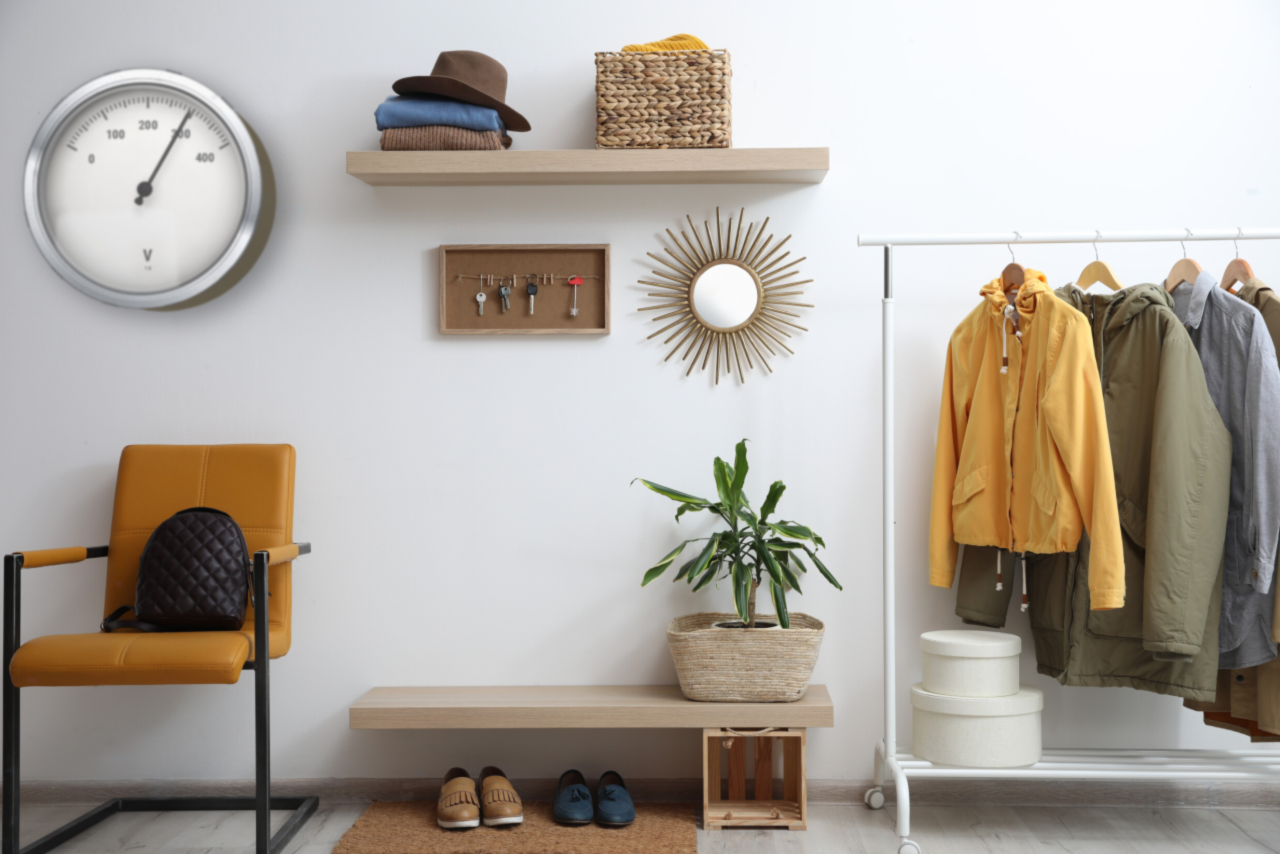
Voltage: 300 V
